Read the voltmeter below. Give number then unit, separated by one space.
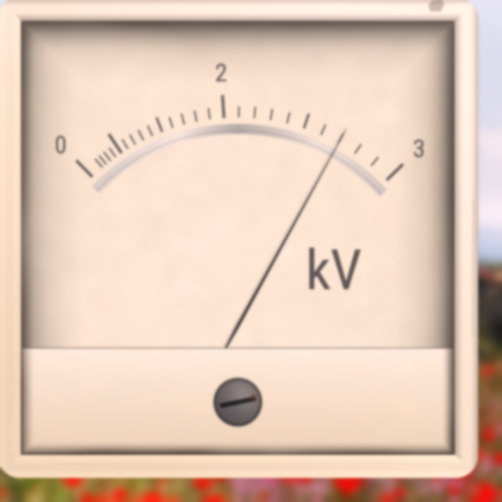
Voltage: 2.7 kV
